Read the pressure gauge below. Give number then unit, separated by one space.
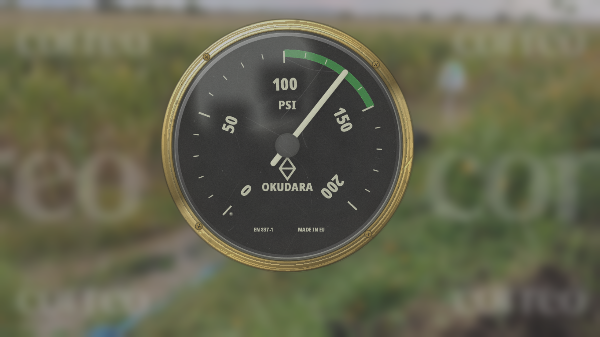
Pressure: 130 psi
